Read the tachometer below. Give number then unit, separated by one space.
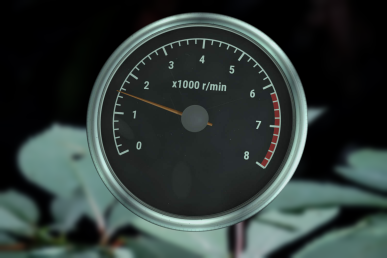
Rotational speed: 1500 rpm
